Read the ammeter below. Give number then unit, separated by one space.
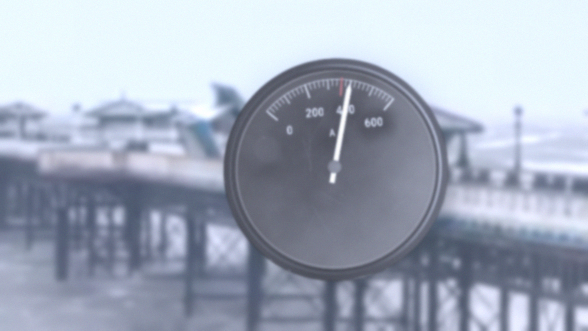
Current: 400 A
